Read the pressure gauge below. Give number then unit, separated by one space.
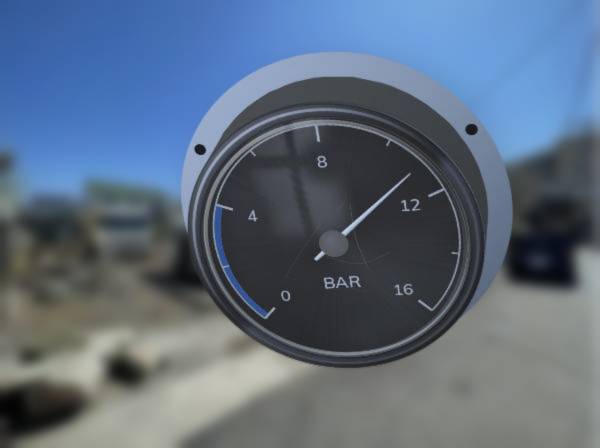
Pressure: 11 bar
